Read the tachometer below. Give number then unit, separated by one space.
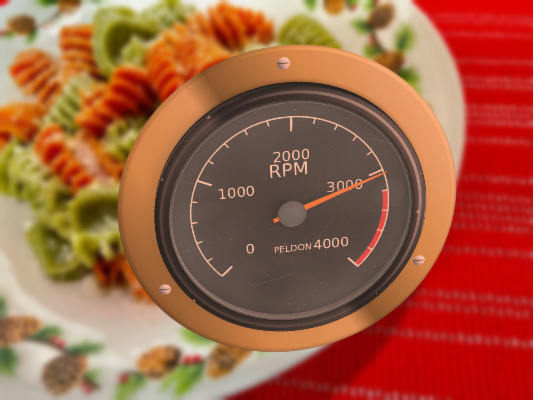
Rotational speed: 3000 rpm
